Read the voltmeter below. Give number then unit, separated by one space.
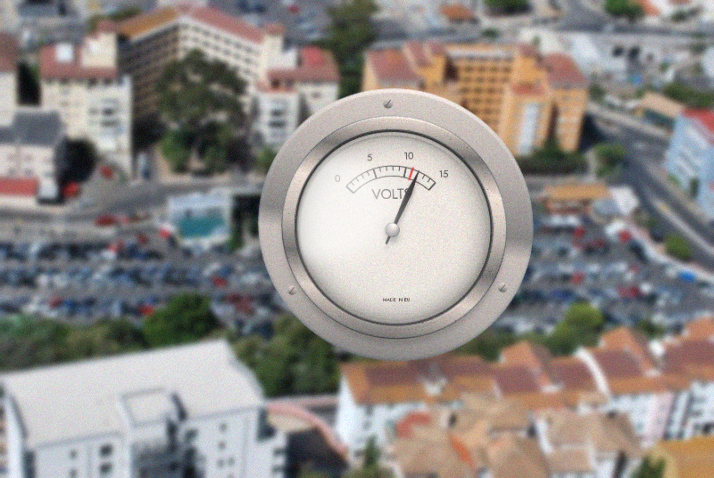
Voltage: 12 V
